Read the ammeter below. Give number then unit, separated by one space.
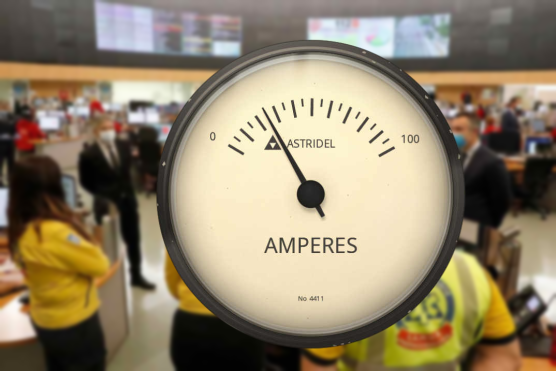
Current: 25 A
